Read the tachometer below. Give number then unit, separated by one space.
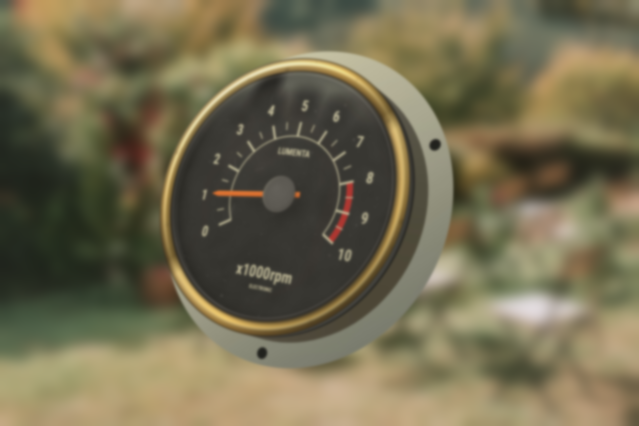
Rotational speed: 1000 rpm
